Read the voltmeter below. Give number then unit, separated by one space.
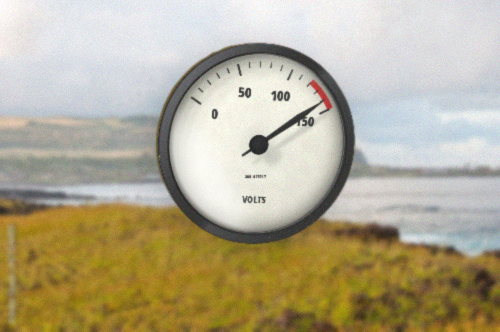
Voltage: 140 V
